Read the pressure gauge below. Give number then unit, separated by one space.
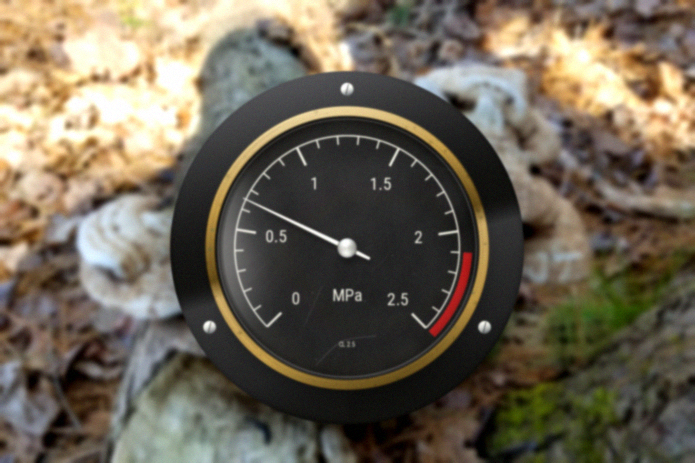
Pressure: 0.65 MPa
